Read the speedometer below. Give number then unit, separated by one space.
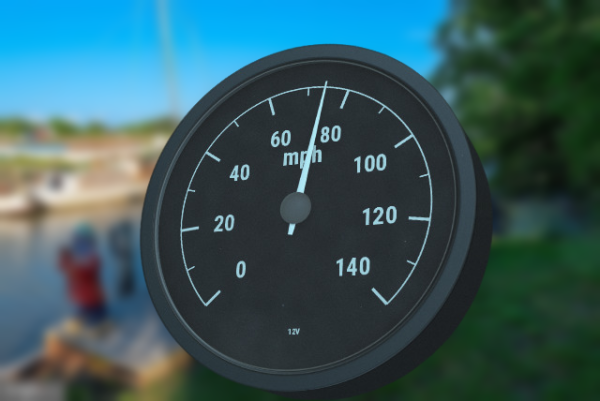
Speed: 75 mph
